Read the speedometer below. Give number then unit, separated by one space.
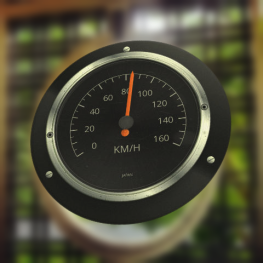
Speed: 85 km/h
